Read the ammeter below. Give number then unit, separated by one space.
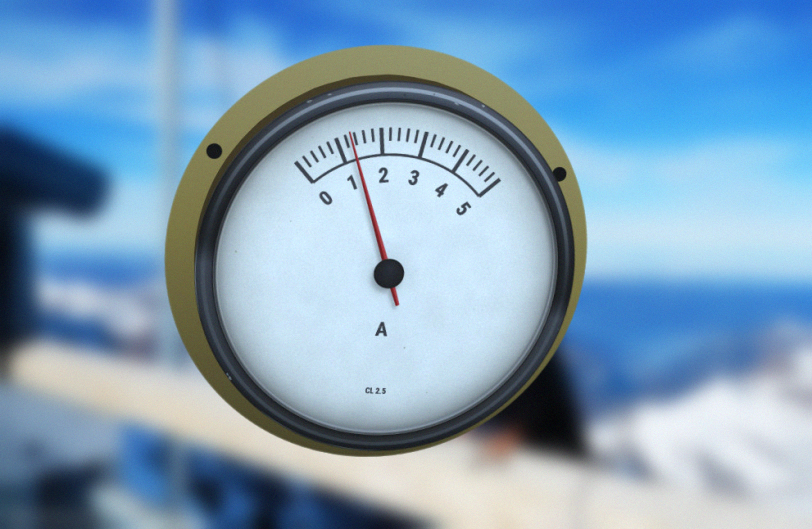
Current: 1.3 A
